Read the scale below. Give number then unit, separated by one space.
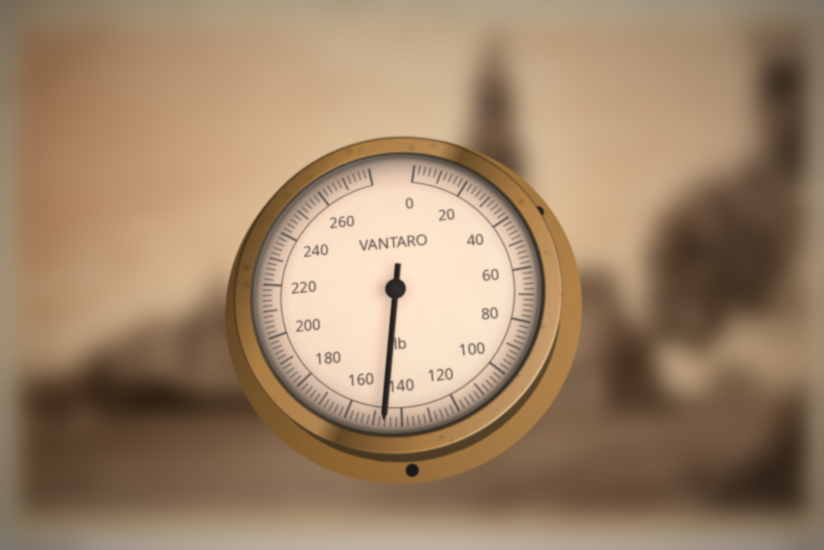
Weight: 146 lb
